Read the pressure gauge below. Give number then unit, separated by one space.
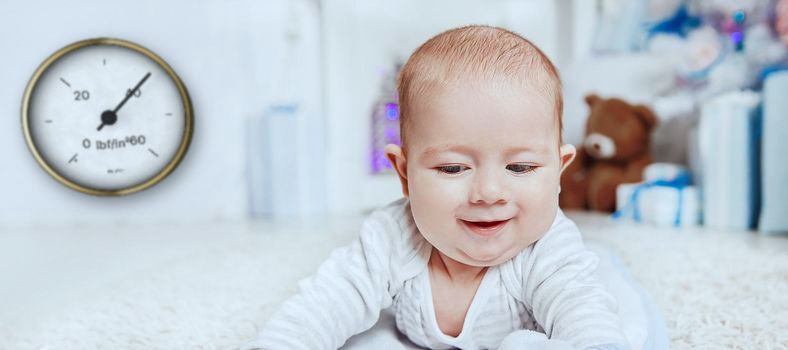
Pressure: 40 psi
